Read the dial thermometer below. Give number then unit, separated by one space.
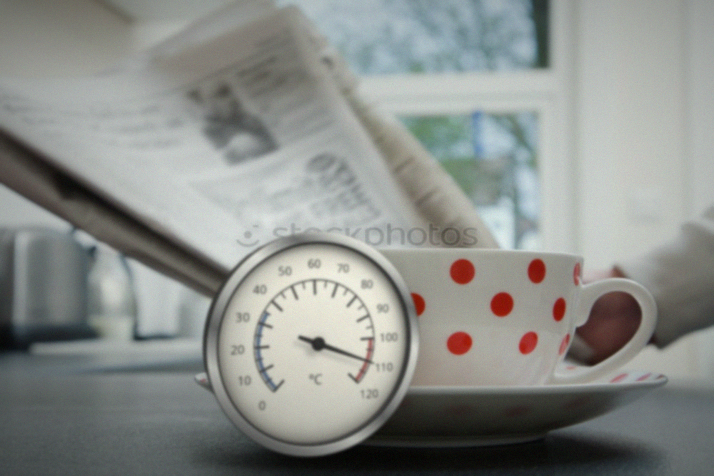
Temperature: 110 °C
